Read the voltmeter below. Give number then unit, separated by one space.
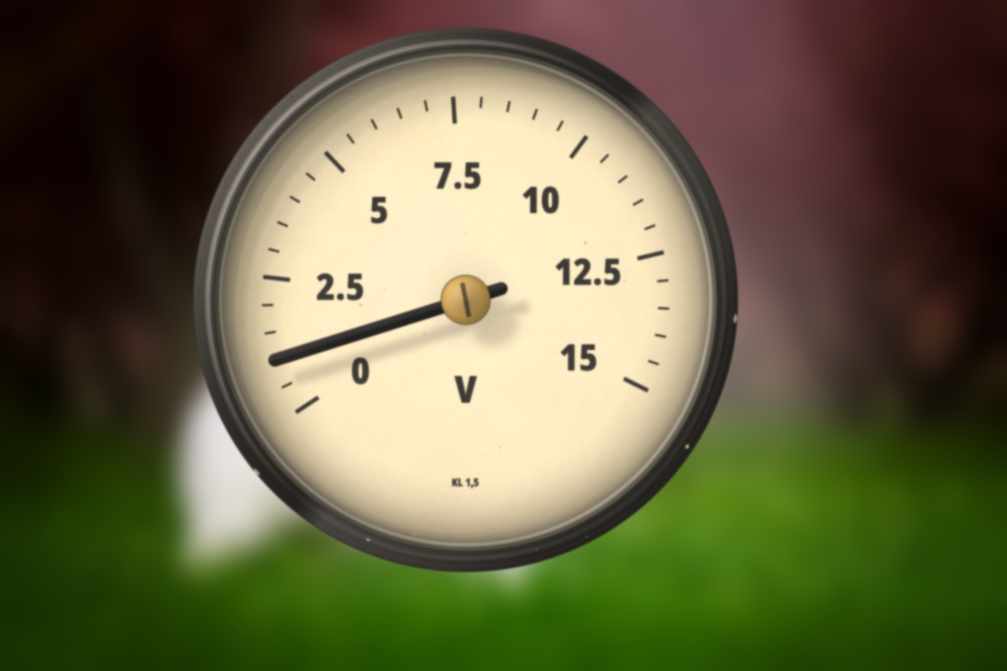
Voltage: 1 V
